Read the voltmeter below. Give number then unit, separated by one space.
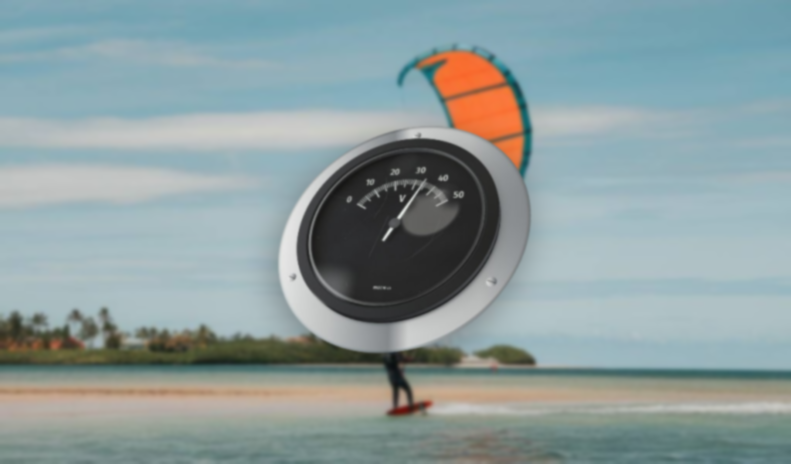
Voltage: 35 V
